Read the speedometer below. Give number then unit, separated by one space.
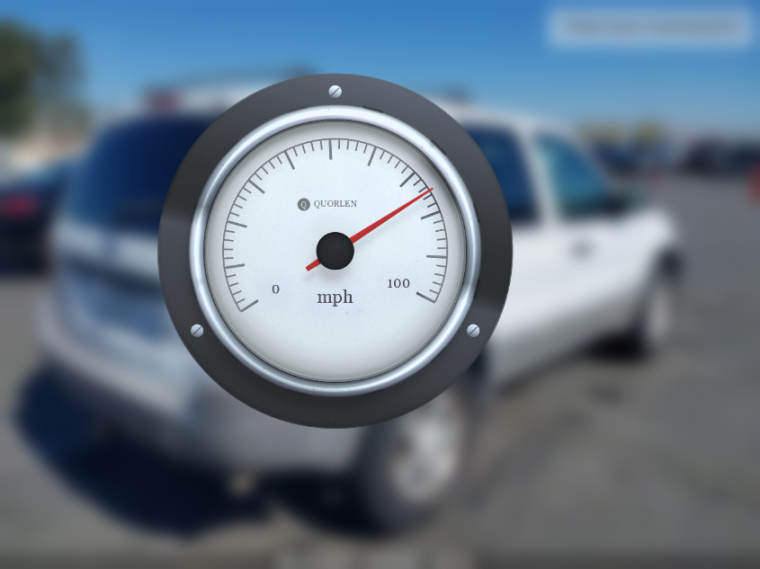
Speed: 75 mph
